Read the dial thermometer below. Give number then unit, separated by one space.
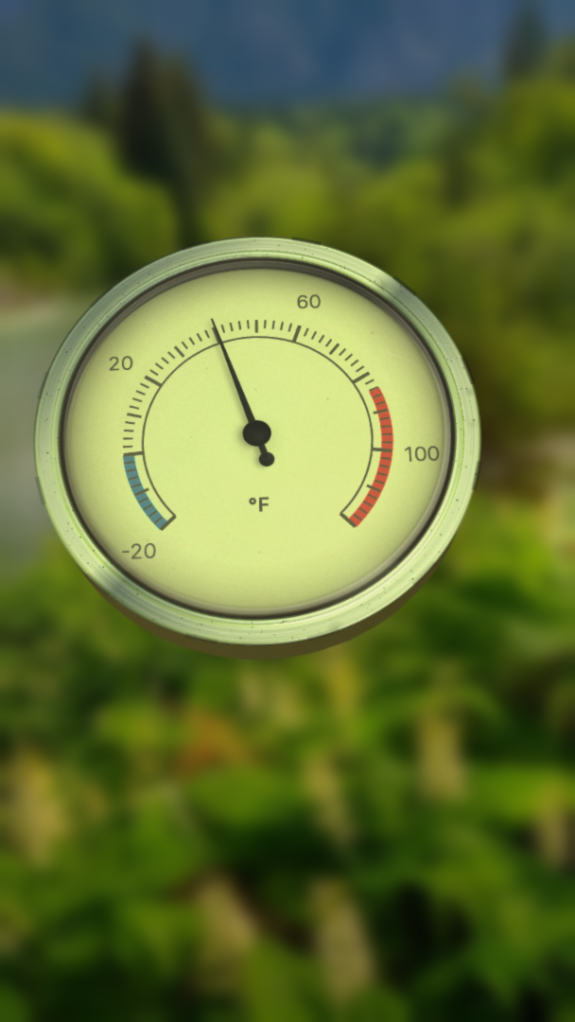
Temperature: 40 °F
